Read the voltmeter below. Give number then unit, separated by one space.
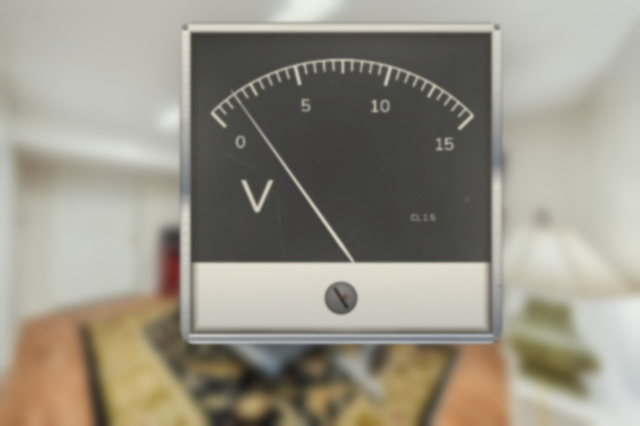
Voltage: 1.5 V
